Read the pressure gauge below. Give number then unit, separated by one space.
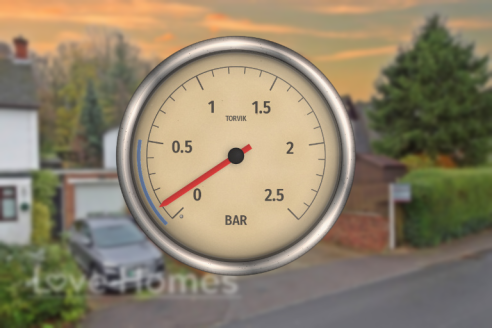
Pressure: 0.1 bar
